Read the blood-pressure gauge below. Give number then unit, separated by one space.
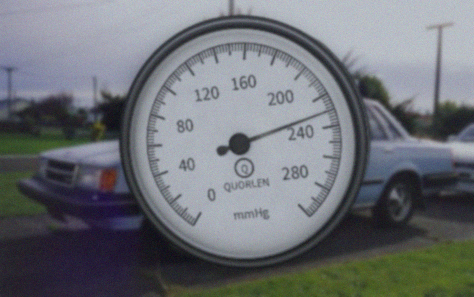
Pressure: 230 mmHg
